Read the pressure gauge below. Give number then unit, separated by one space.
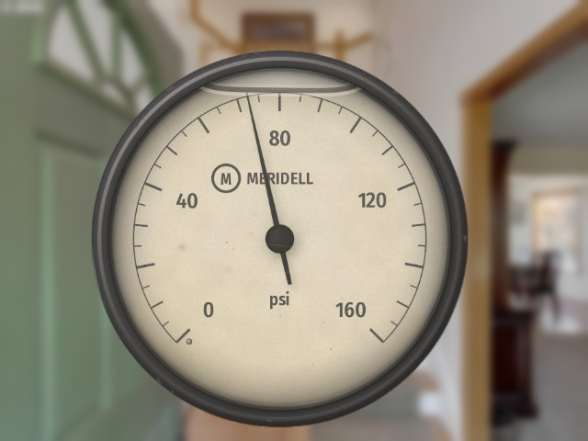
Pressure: 72.5 psi
